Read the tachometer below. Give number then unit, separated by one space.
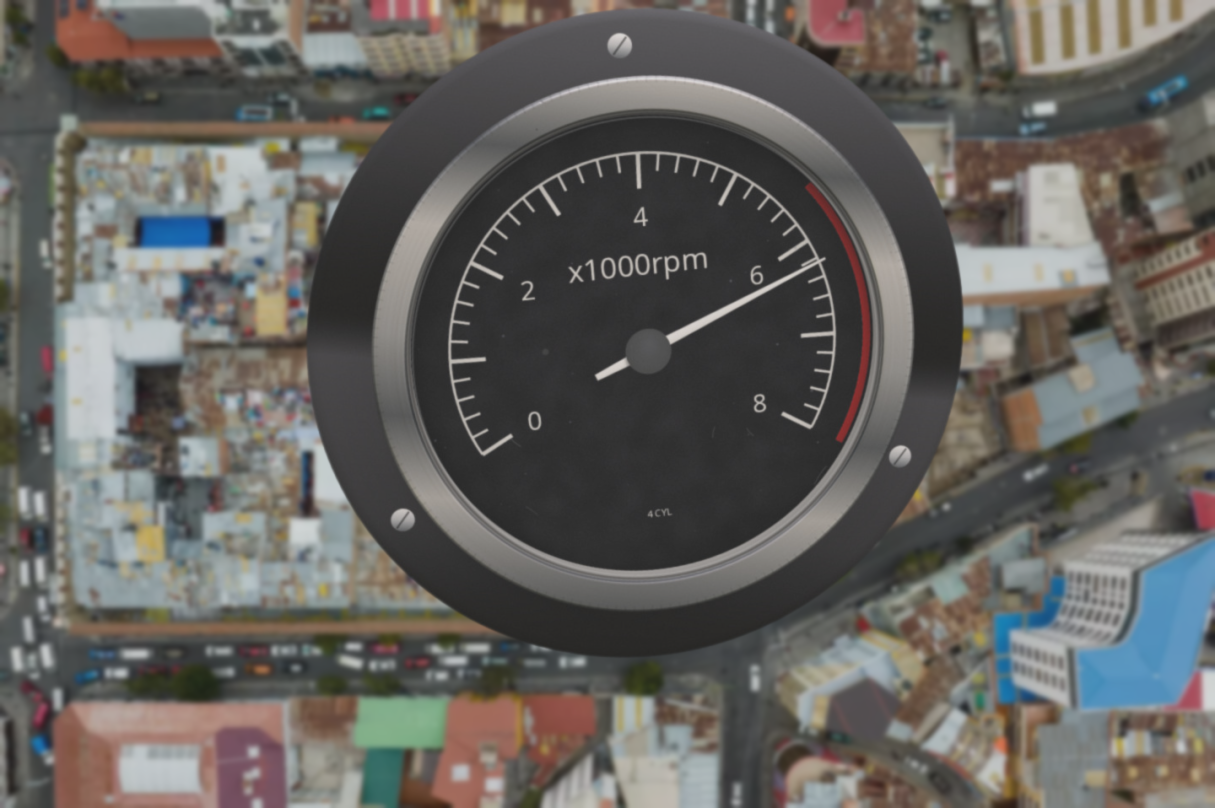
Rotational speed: 6200 rpm
